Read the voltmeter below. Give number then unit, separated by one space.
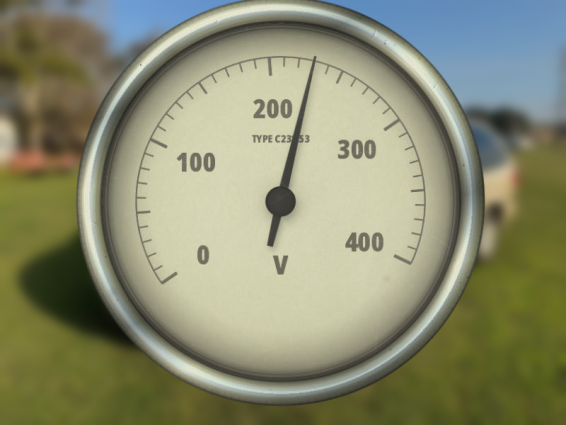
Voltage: 230 V
